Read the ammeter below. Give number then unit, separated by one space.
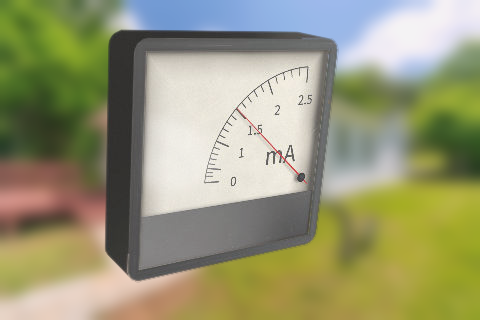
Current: 1.5 mA
